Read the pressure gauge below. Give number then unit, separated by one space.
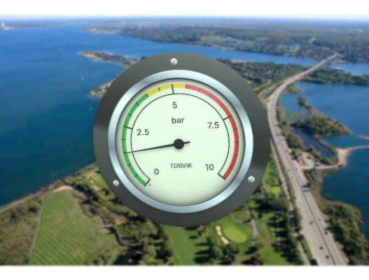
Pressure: 1.5 bar
